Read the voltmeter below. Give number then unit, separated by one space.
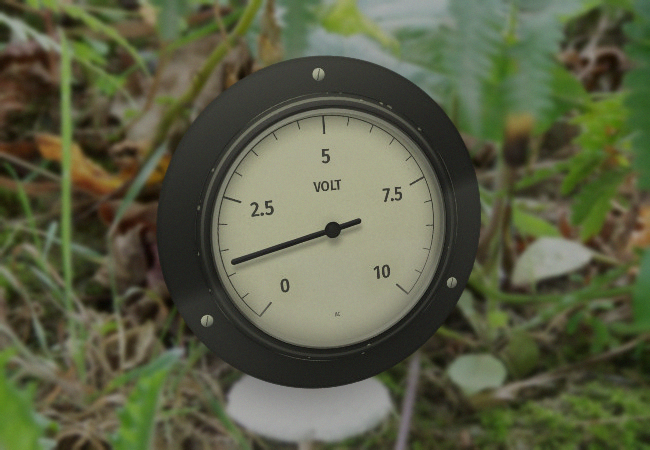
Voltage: 1.25 V
